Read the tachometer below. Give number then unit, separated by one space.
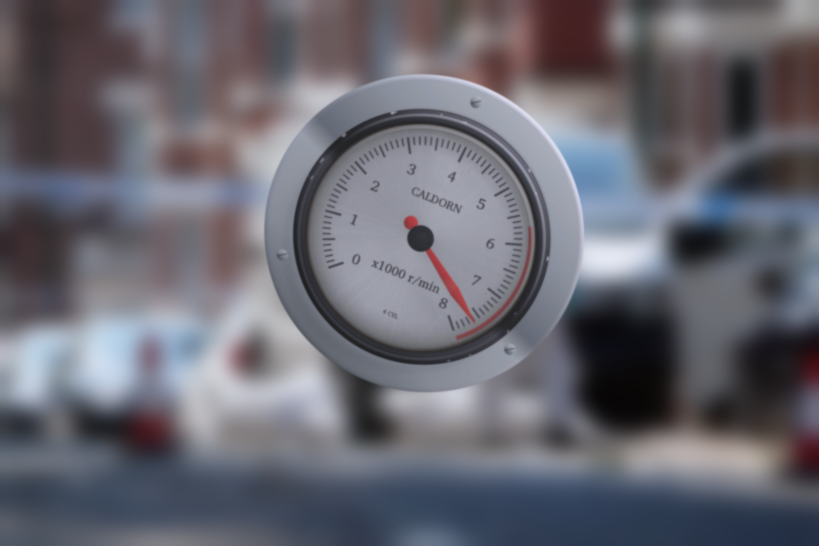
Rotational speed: 7600 rpm
